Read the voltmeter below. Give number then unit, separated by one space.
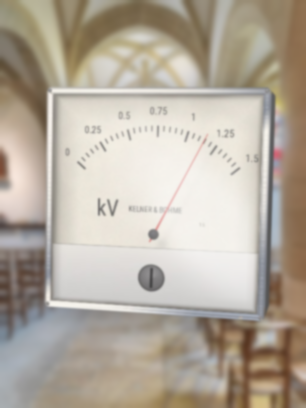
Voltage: 1.15 kV
